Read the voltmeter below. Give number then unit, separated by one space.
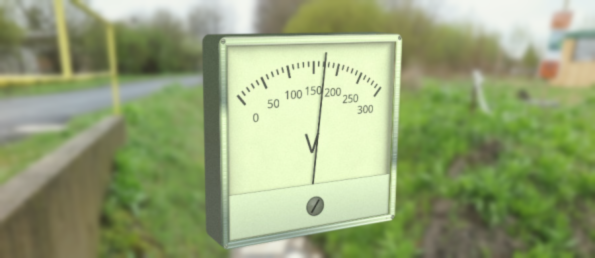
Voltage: 170 V
